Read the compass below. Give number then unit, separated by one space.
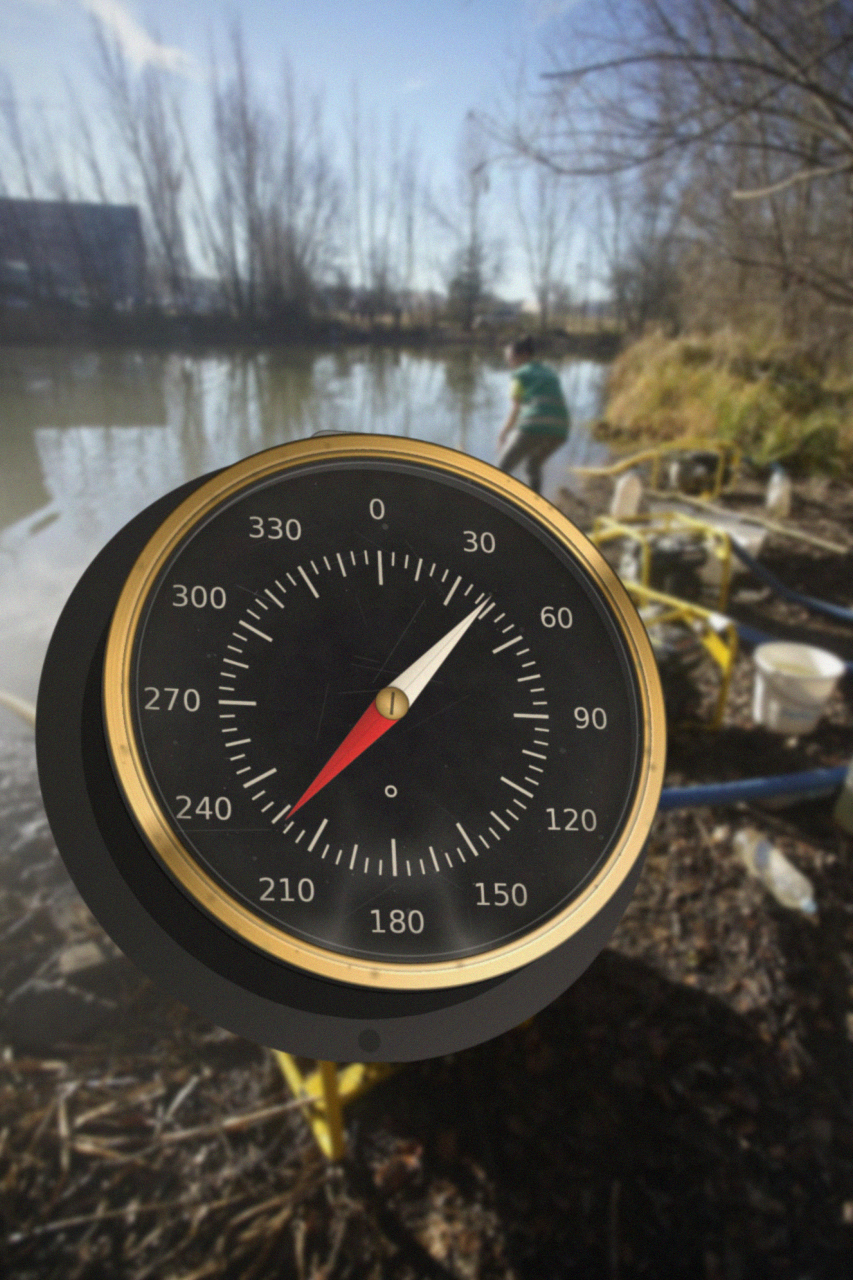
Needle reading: 222.5 °
